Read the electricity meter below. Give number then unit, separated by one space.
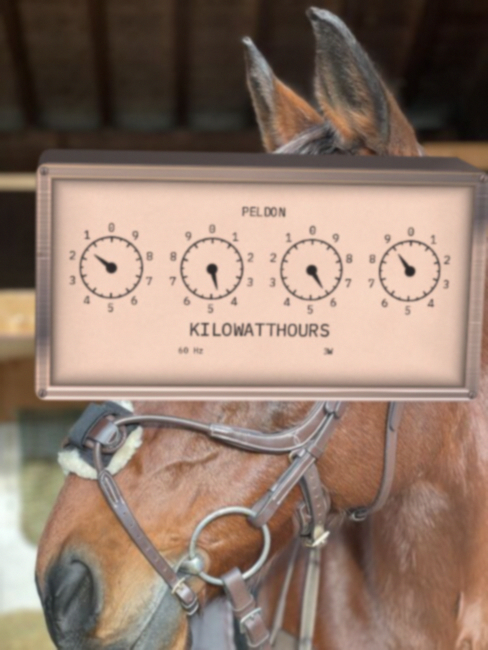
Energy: 1459 kWh
